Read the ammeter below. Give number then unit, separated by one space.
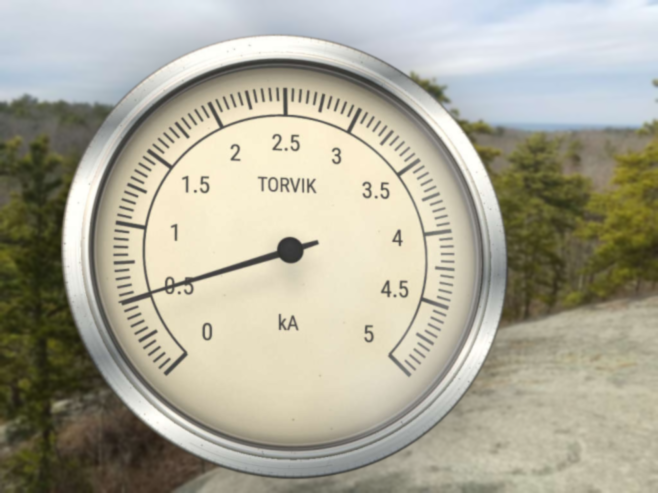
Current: 0.5 kA
